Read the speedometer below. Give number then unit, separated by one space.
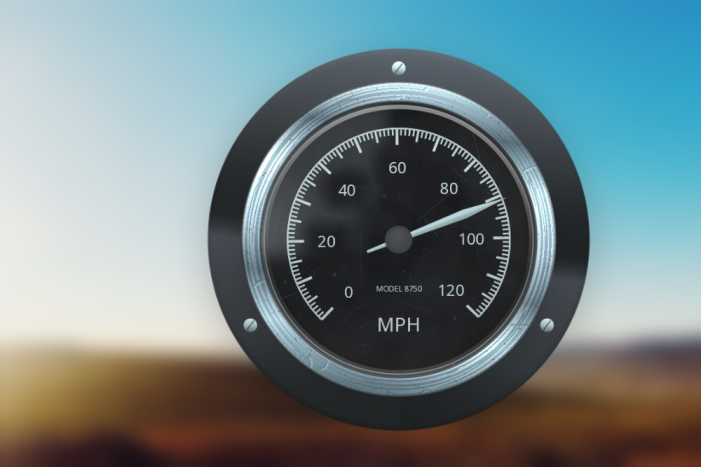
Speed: 91 mph
